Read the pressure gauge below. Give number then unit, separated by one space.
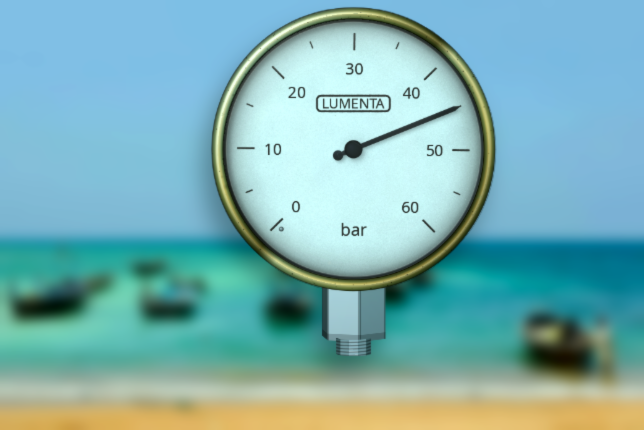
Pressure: 45 bar
